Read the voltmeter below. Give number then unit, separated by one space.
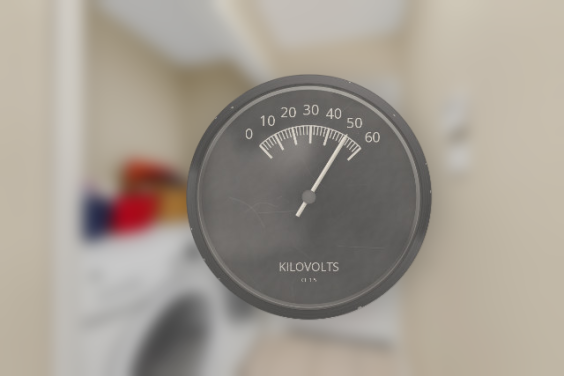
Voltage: 50 kV
